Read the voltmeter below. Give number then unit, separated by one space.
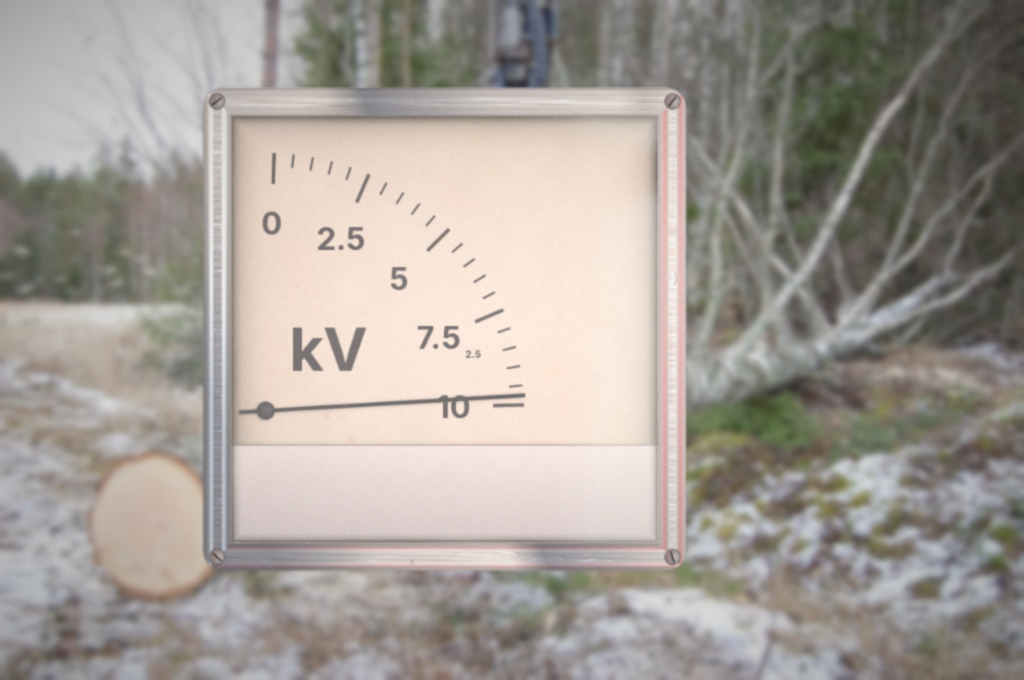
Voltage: 9.75 kV
